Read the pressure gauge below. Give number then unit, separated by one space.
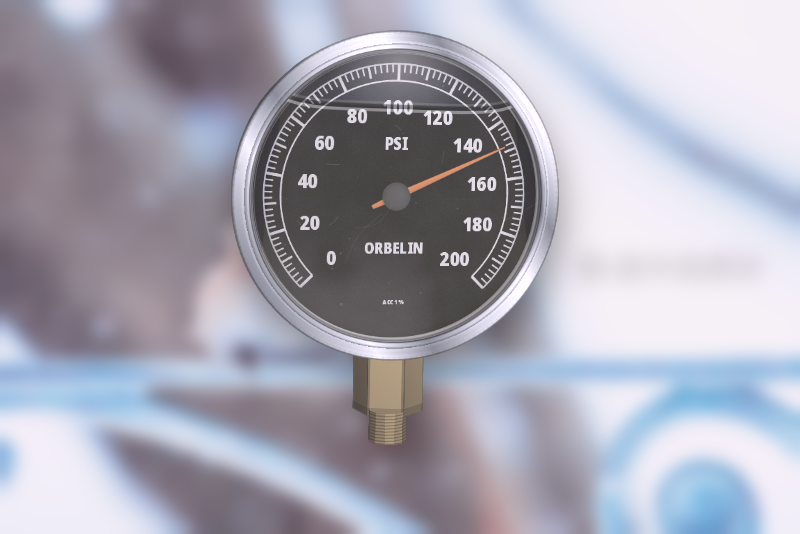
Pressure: 148 psi
